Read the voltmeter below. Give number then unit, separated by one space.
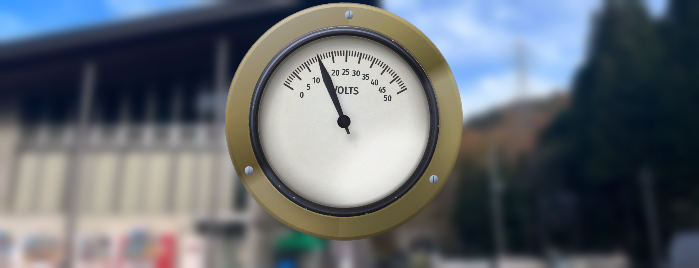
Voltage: 15 V
